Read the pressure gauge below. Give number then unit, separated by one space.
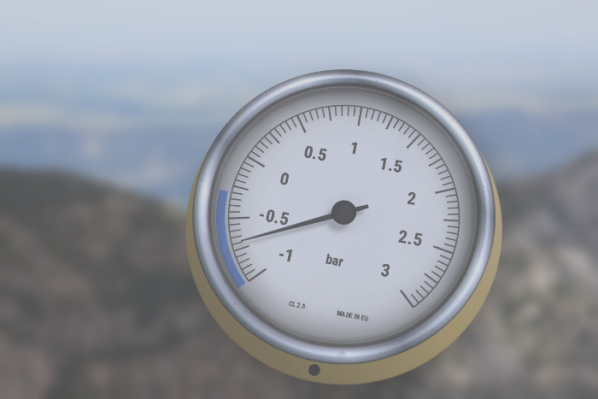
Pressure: -0.7 bar
